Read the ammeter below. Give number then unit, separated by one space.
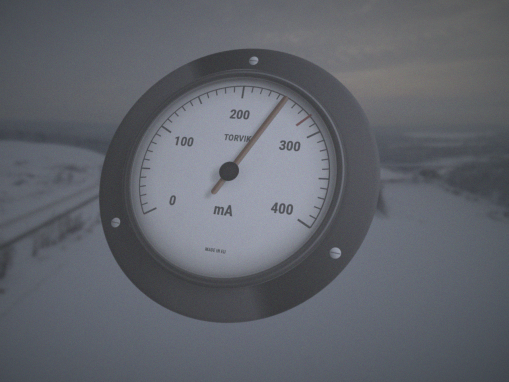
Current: 250 mA
